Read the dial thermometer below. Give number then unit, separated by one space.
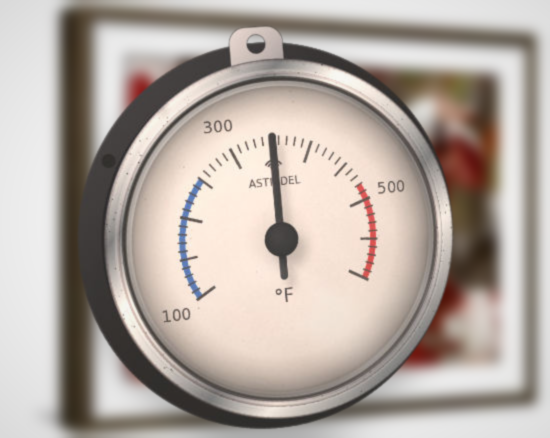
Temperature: 350 °F
